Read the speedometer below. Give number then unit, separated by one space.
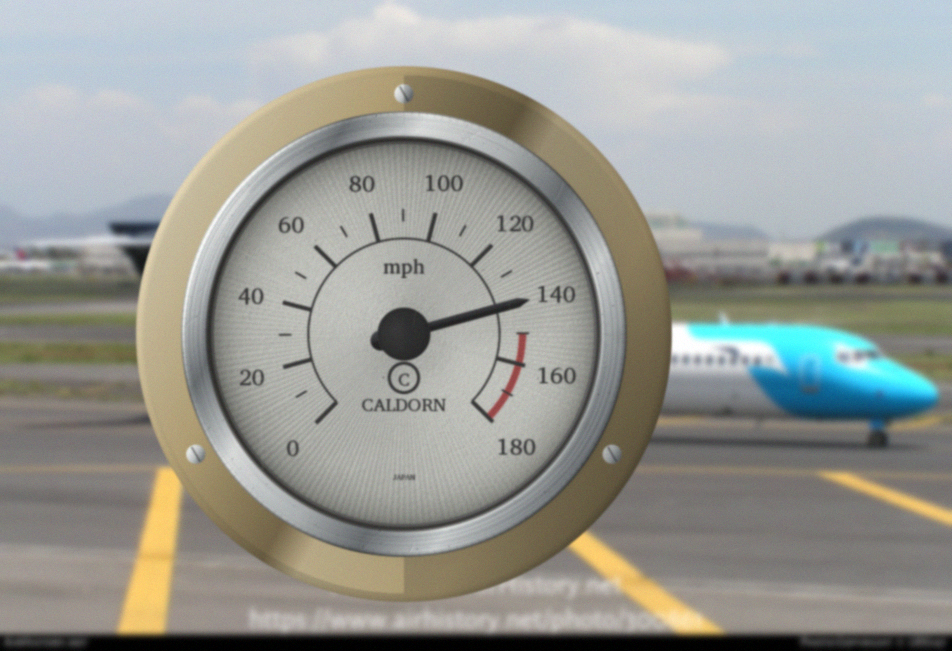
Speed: 140 mph
